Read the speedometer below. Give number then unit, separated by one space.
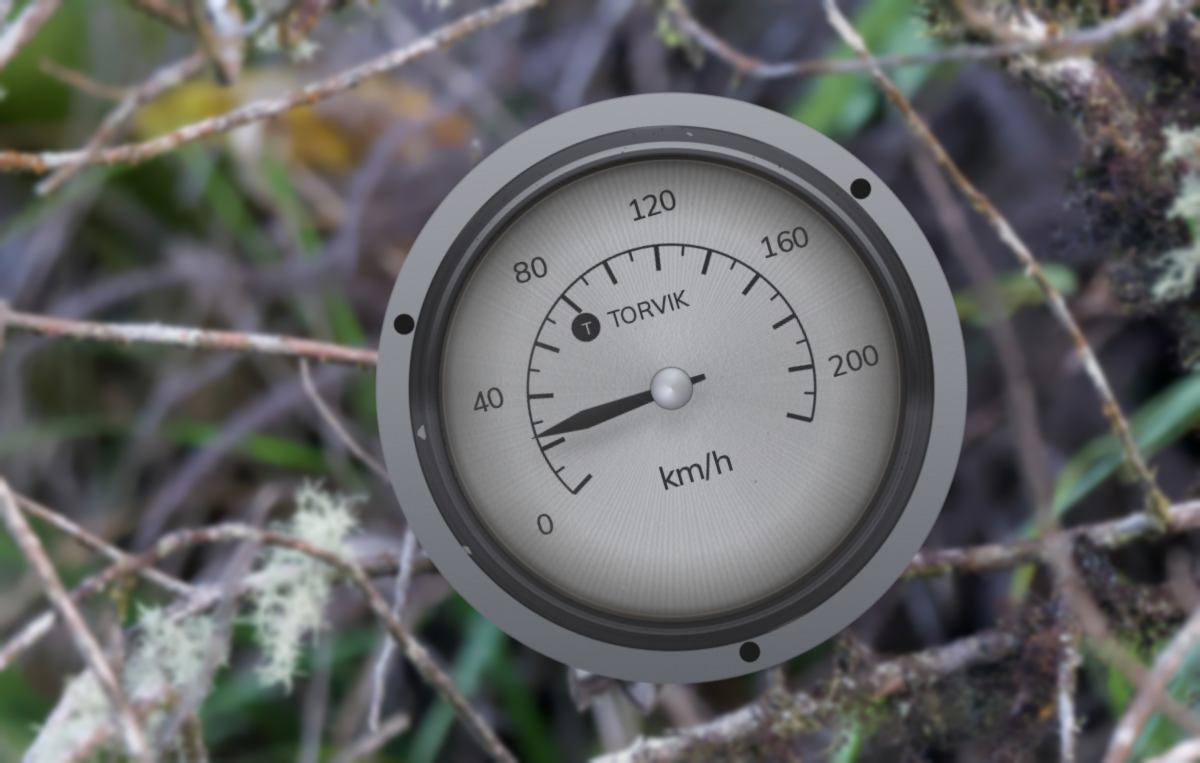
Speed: 25 km/h
